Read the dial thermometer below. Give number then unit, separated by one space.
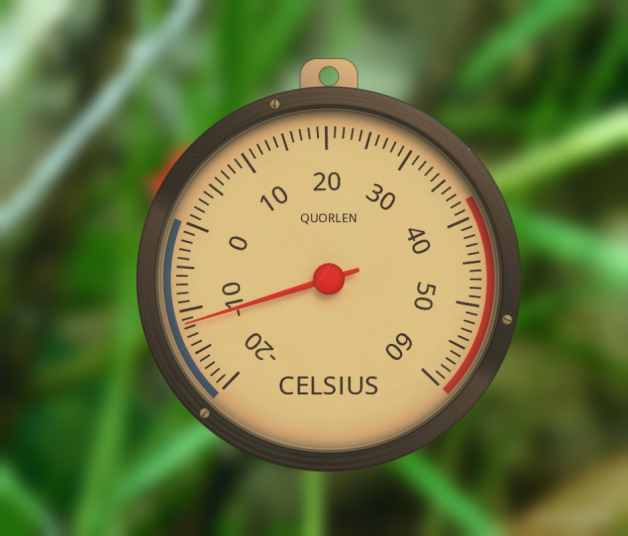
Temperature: -11.5 °C
